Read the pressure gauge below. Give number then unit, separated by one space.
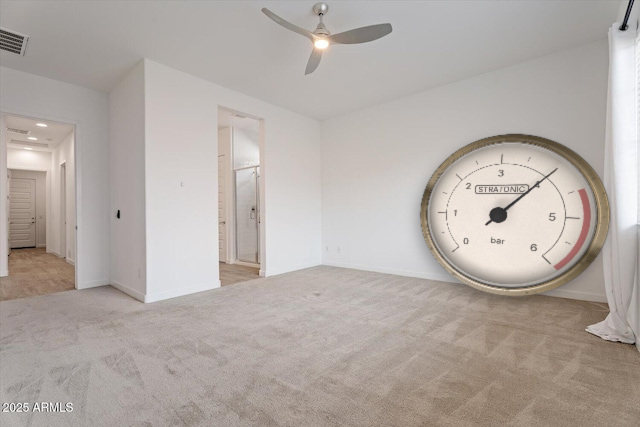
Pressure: 4 bar
